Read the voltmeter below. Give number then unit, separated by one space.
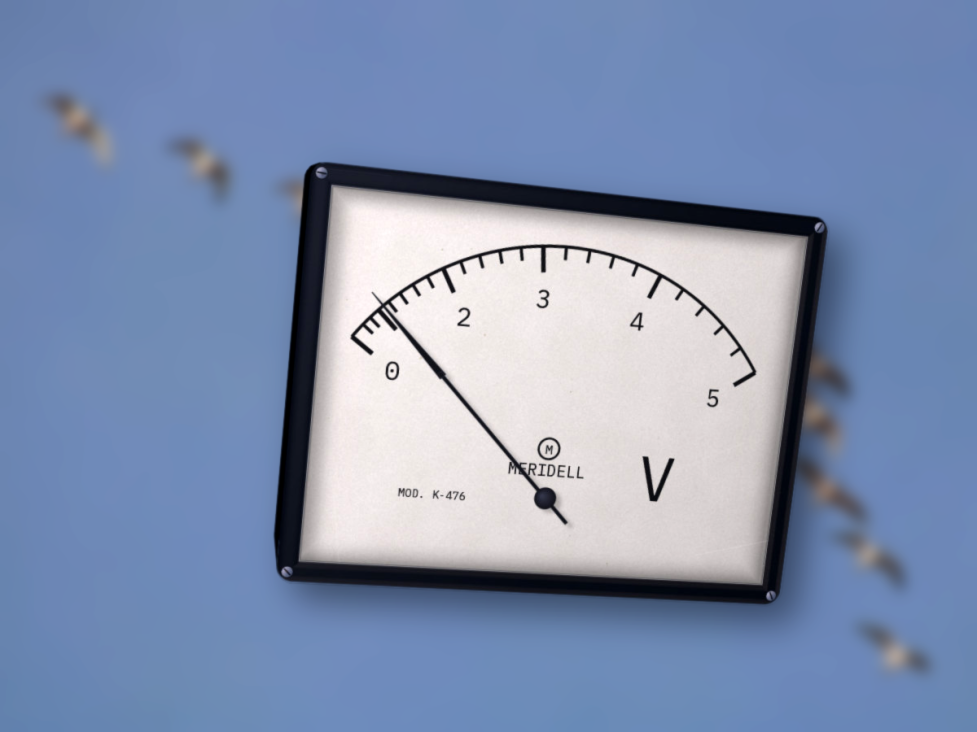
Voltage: 1.1 V
